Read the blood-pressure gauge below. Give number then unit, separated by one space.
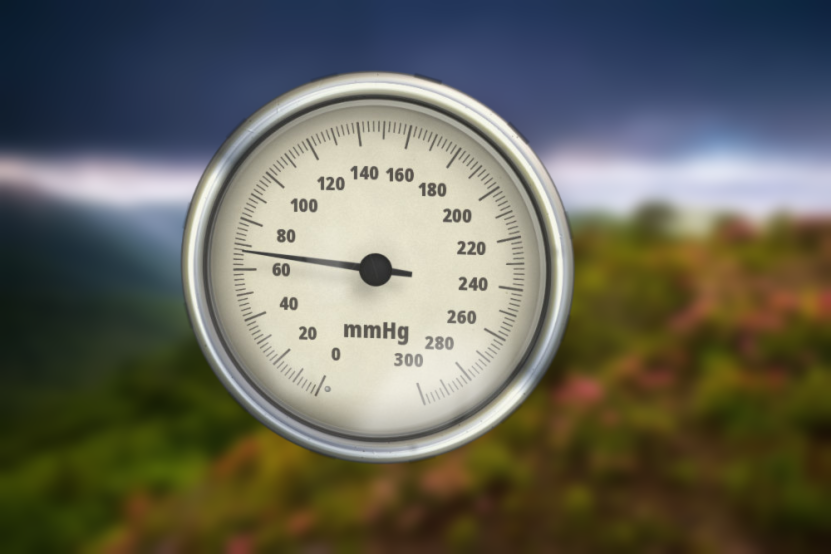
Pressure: 68 mmHg
